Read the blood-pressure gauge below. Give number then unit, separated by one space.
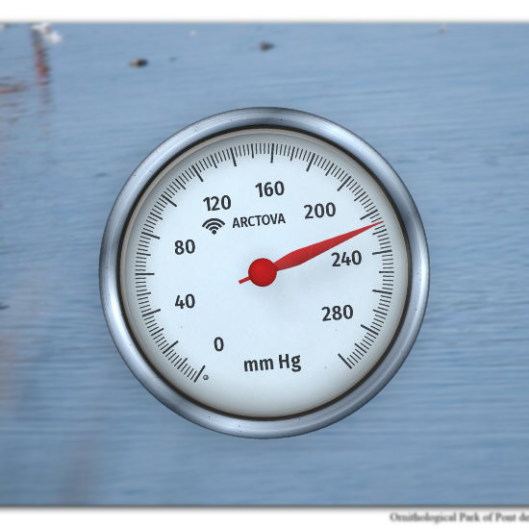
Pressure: 226 mmHg
